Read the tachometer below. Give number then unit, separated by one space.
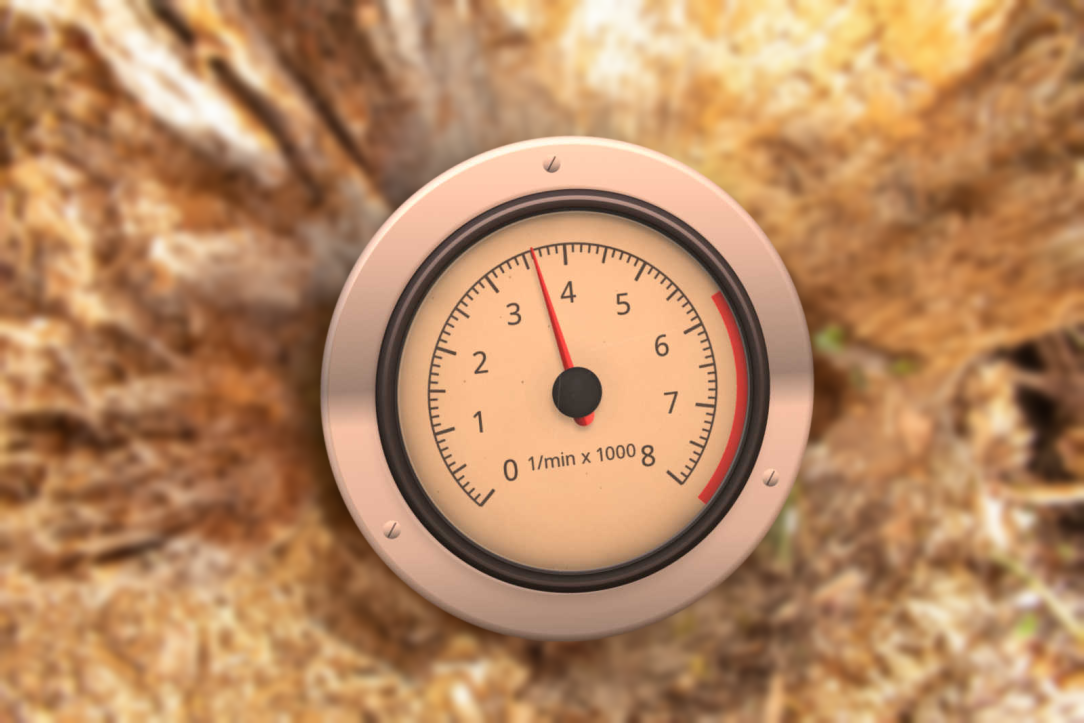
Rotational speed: 3600 rpm
